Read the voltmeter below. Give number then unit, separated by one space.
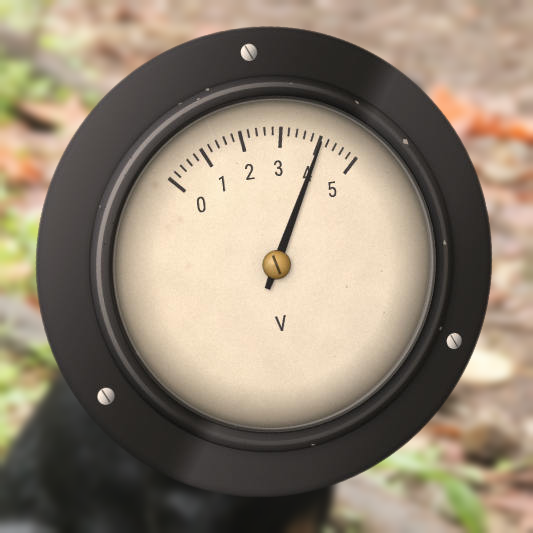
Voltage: 4 V
